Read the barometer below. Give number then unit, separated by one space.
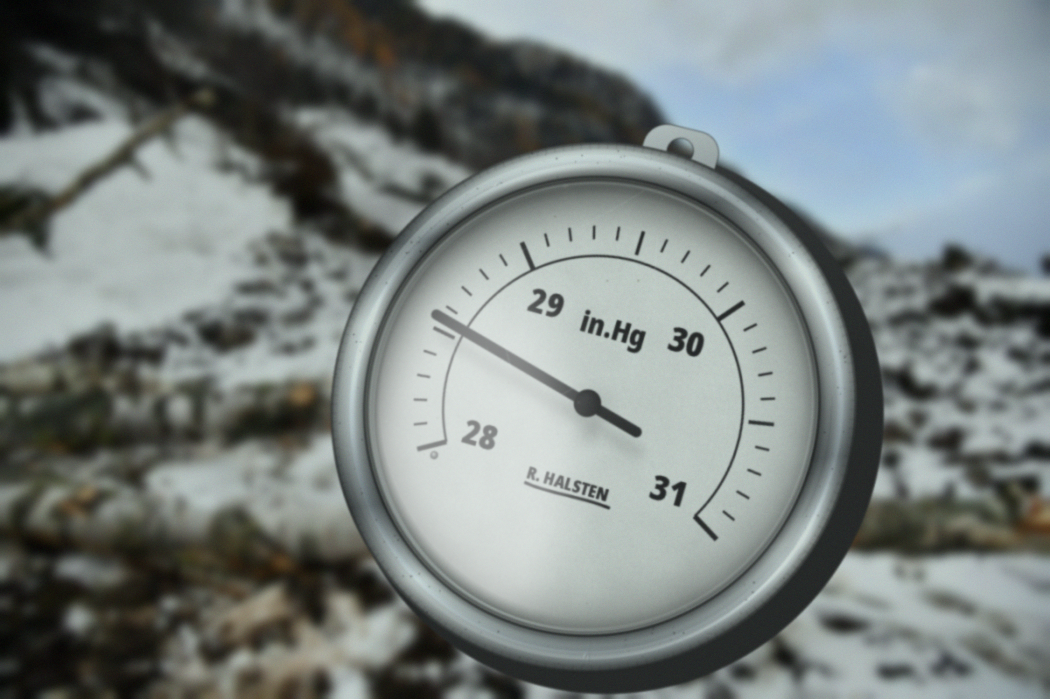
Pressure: 28.55 inHg
